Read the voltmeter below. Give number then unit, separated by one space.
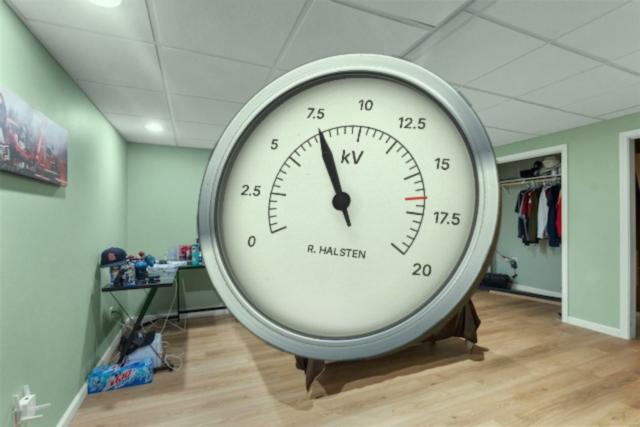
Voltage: 7.5 kV
